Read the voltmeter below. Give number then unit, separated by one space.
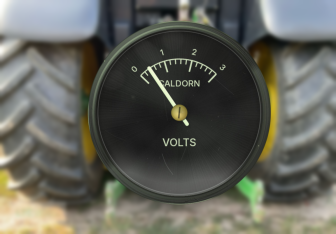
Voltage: 0.4 V
